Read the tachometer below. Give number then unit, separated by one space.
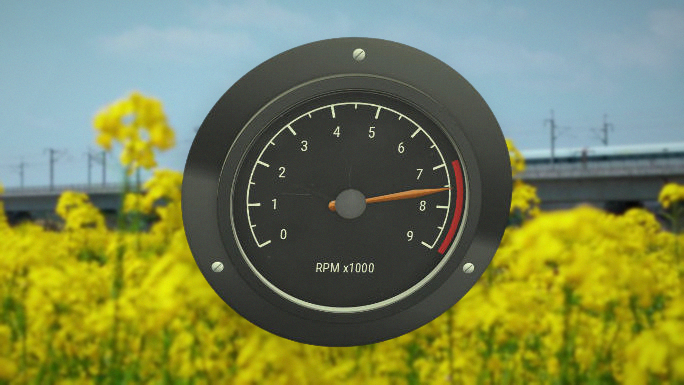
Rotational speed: 7500 rpm
